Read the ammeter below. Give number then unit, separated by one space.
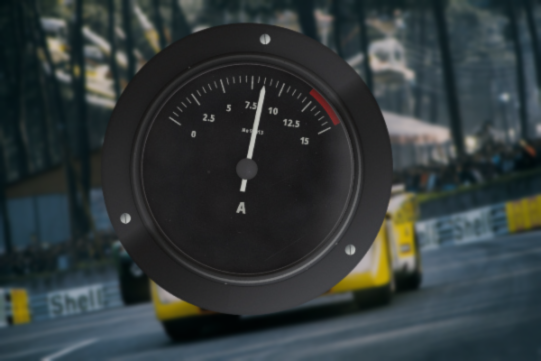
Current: 8.5 A
